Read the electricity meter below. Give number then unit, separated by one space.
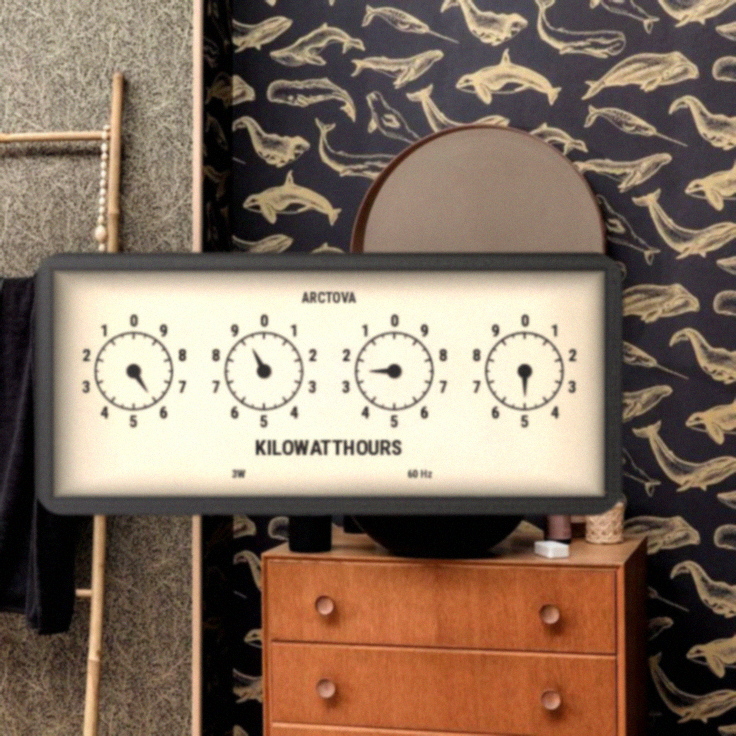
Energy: 5925 kWh
